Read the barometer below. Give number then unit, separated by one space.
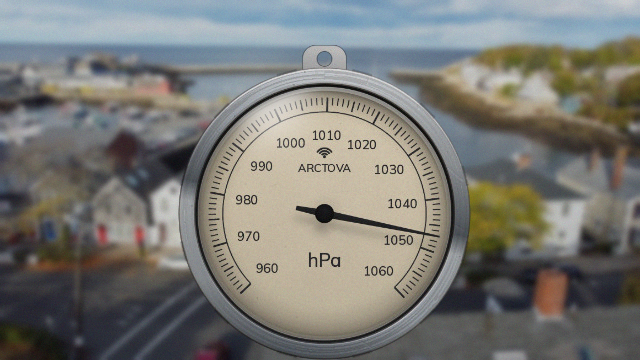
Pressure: 1047 hPa
